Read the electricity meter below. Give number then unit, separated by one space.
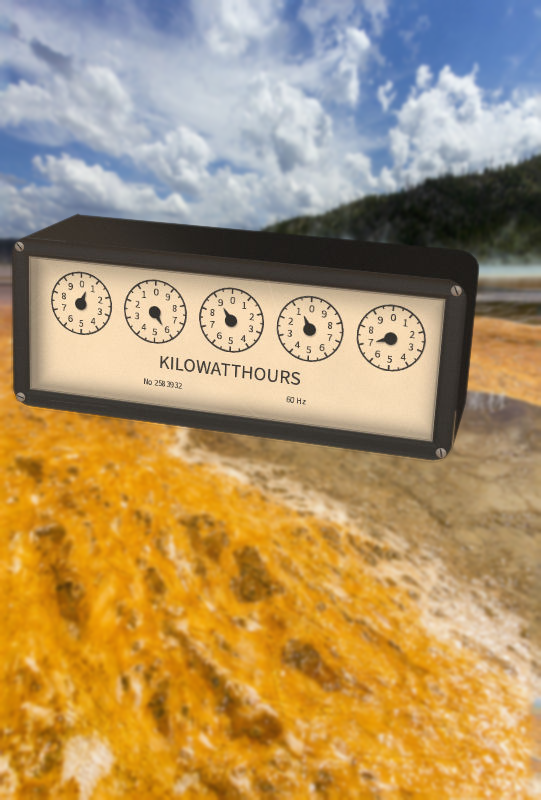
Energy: 5907 kWh
